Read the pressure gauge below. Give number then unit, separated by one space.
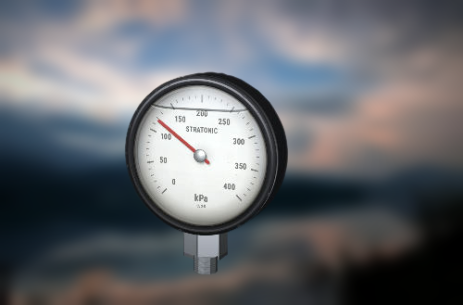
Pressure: 120 kPa
